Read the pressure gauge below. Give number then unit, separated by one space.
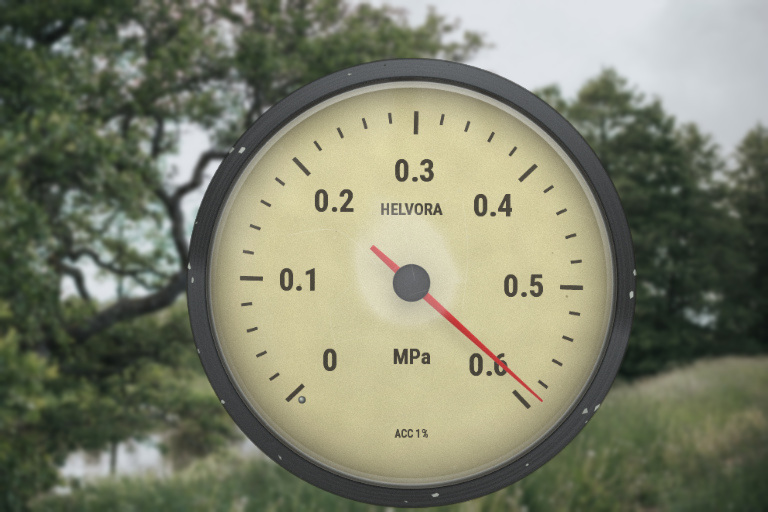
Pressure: 0.59 MPa
